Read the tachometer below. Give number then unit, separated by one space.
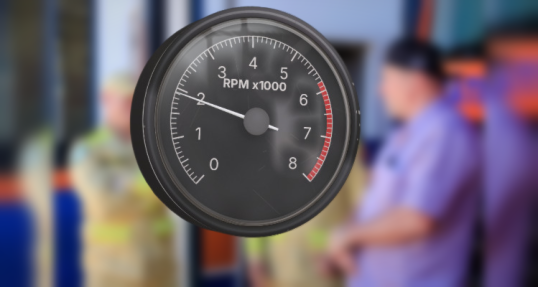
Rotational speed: 1900 rpm
